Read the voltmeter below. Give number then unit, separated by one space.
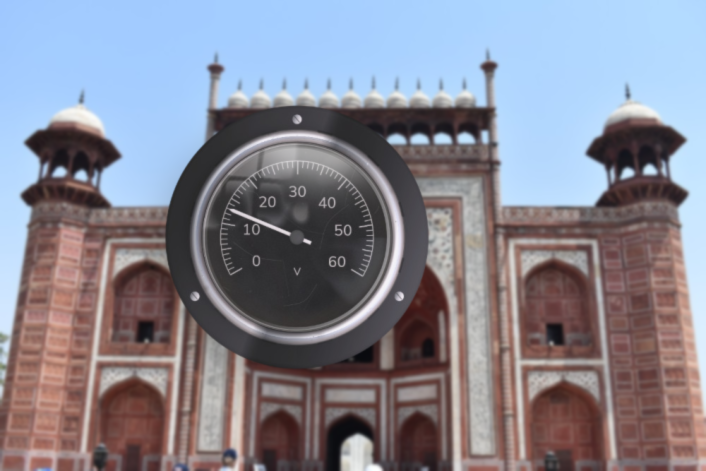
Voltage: 13 V
